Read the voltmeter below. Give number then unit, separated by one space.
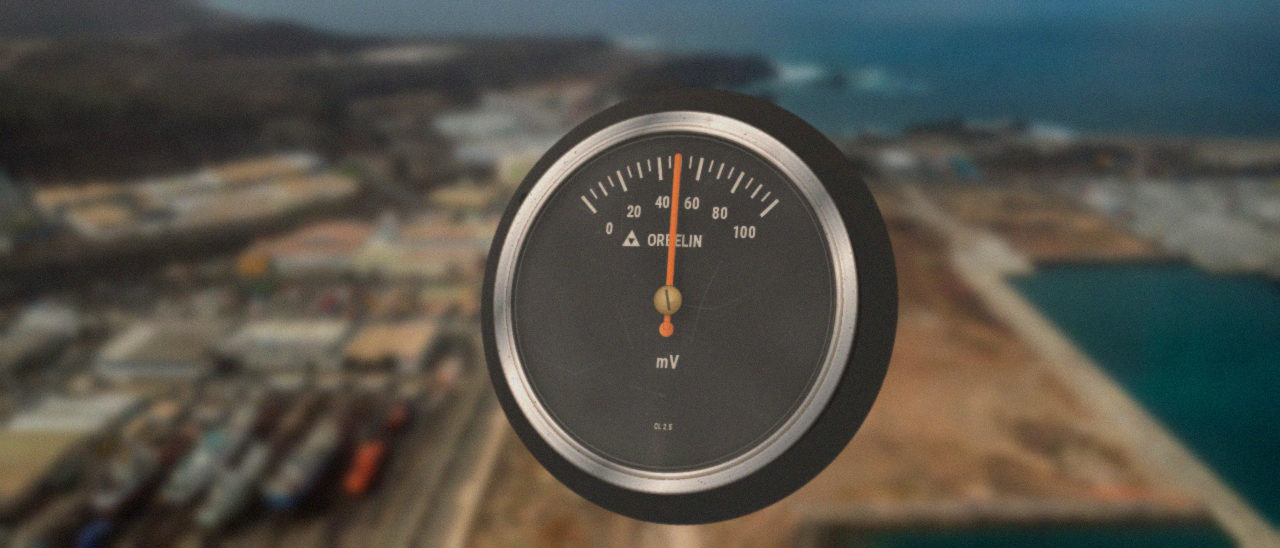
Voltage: 50 mV
